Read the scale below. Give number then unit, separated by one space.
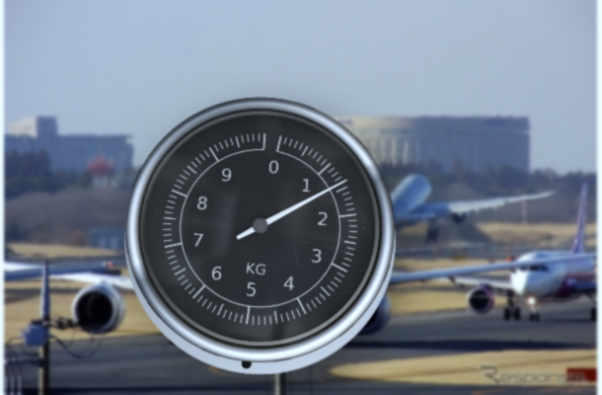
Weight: 1.4 kg
